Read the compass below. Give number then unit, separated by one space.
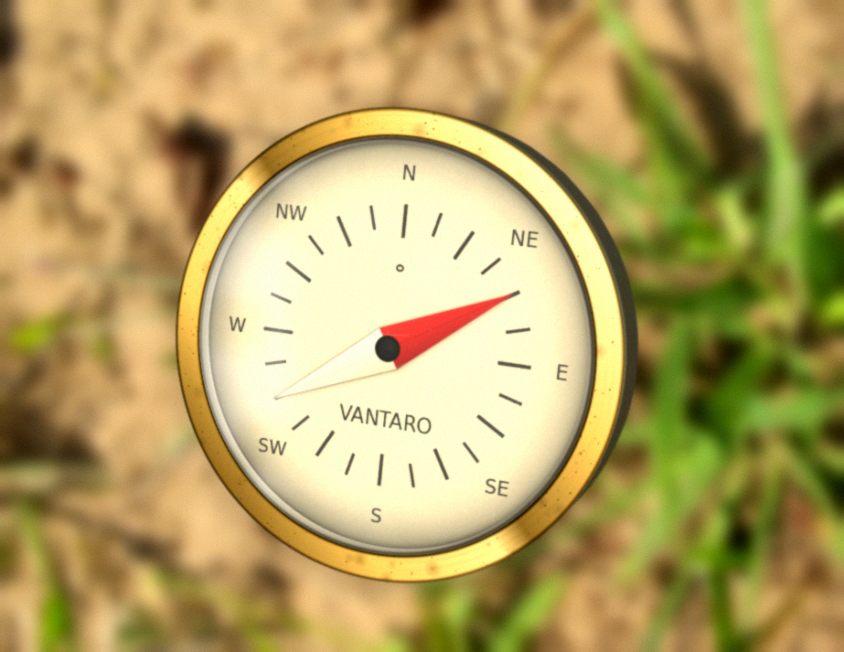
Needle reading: 60 °
